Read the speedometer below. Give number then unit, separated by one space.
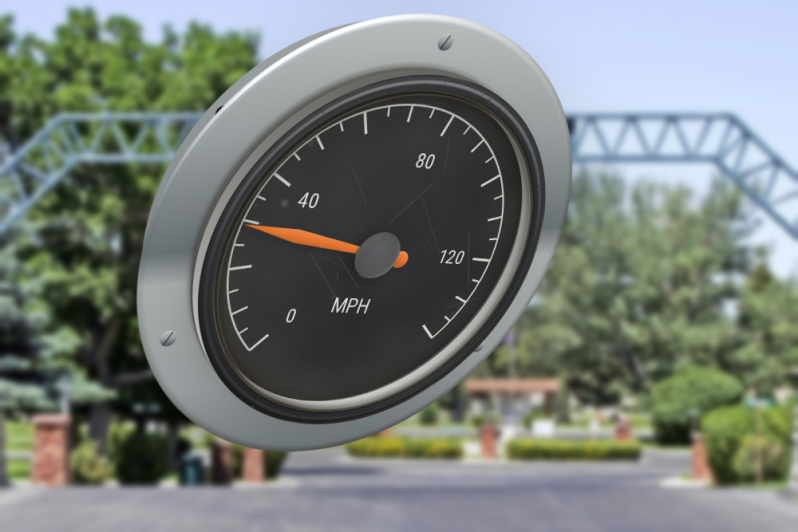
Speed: 30 mph
